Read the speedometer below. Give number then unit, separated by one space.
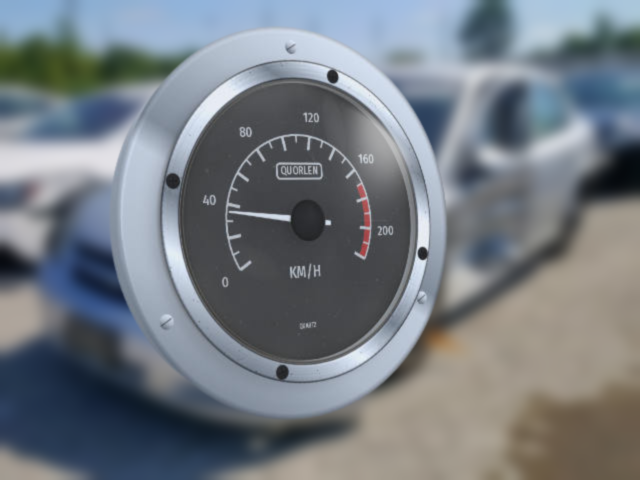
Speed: 35 km/h
